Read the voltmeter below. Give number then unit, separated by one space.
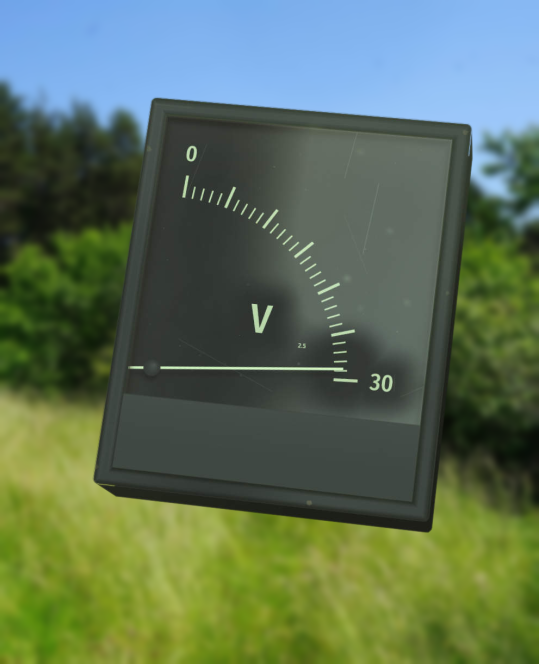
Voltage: 29 V
